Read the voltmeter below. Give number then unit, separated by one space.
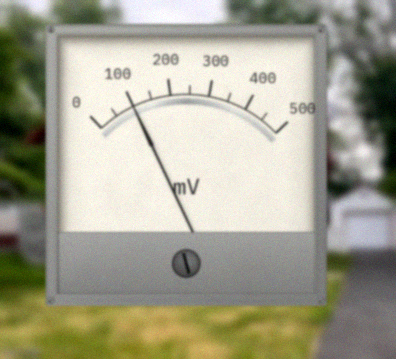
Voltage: 100 mV
